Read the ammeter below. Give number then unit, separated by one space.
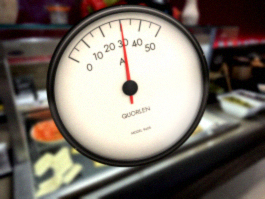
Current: 30 A
